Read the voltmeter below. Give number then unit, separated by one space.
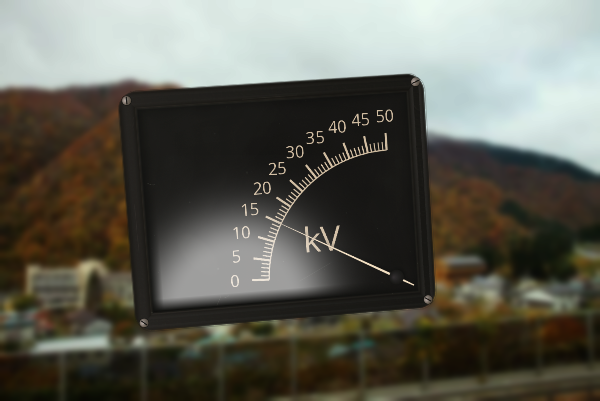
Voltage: 15 kV
